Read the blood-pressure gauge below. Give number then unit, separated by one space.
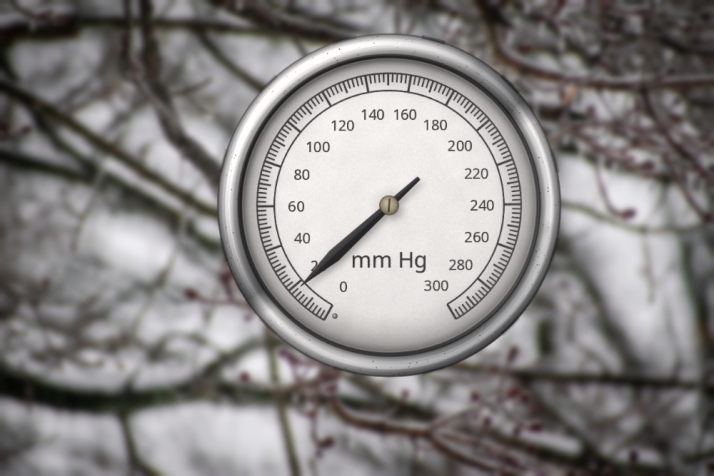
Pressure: 18 mmHg
